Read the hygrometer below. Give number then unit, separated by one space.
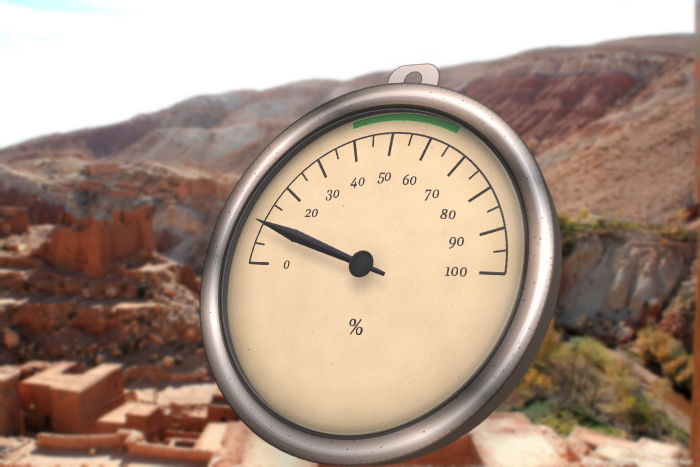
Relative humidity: 10 %
